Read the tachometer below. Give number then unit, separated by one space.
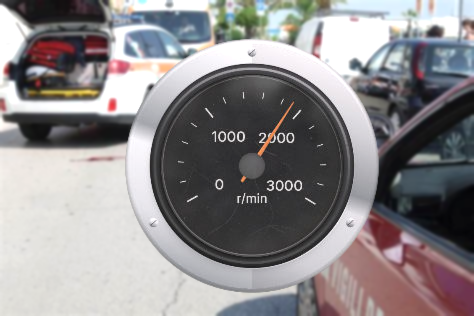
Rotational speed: 1900 rpm
